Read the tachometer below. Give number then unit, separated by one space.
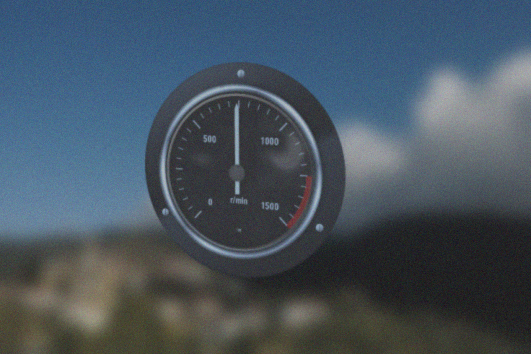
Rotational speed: 750 rpm
